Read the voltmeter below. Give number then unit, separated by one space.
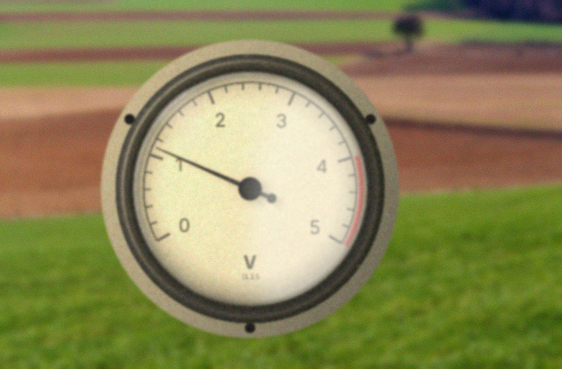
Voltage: 1.1 V
